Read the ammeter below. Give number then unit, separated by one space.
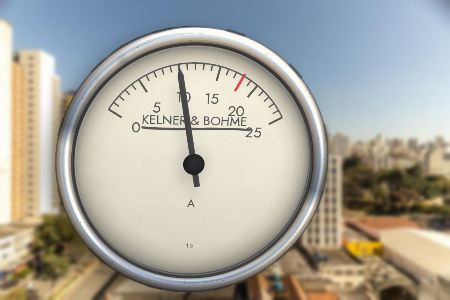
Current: 10 A
